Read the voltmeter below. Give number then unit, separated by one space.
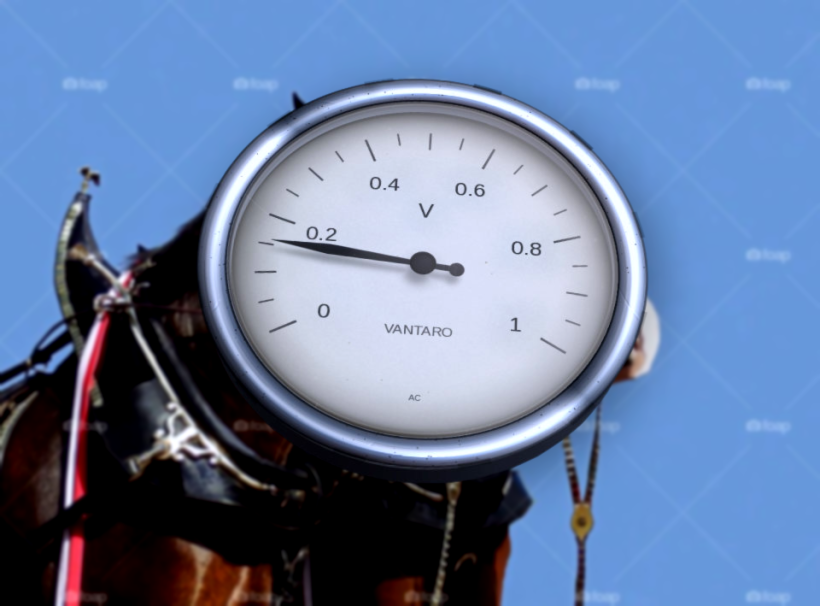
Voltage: 0.15 V
